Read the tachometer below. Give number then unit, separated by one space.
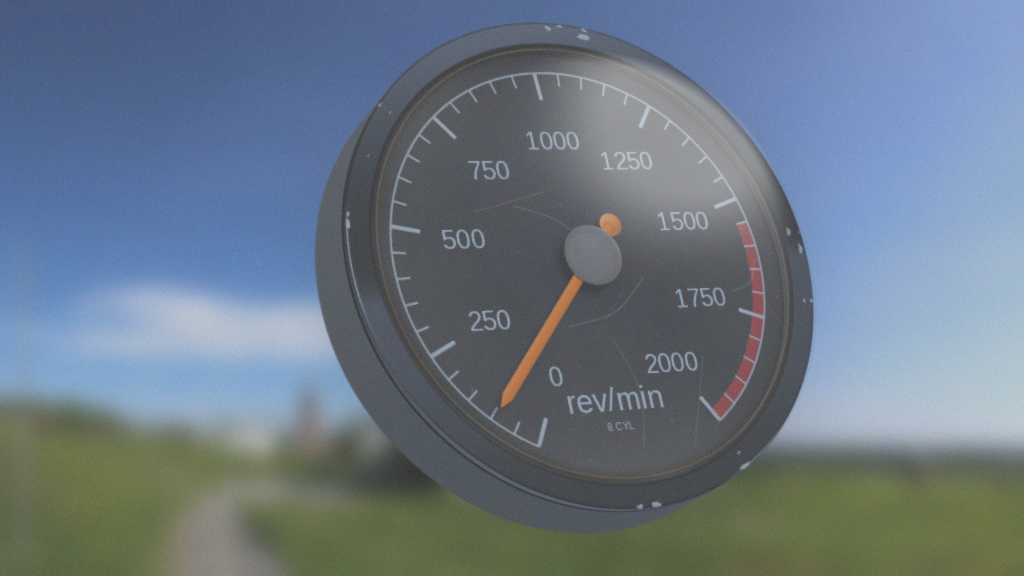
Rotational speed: 100 rpm
